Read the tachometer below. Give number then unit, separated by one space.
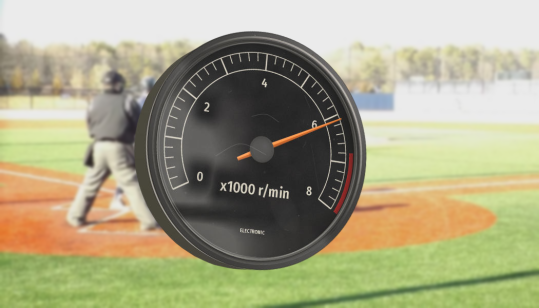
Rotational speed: 6100 rpm
